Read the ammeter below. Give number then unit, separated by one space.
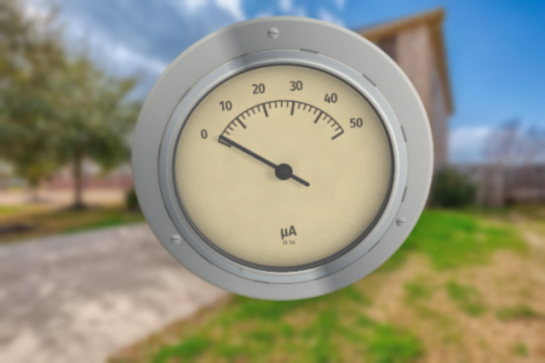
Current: 2 µA
